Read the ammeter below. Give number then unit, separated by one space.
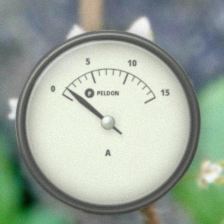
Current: 1 A
